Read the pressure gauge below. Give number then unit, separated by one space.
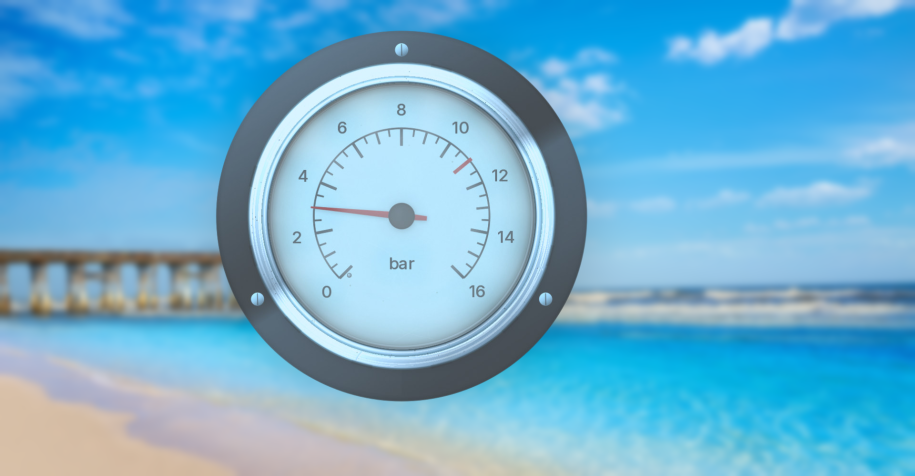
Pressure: 3 bar
